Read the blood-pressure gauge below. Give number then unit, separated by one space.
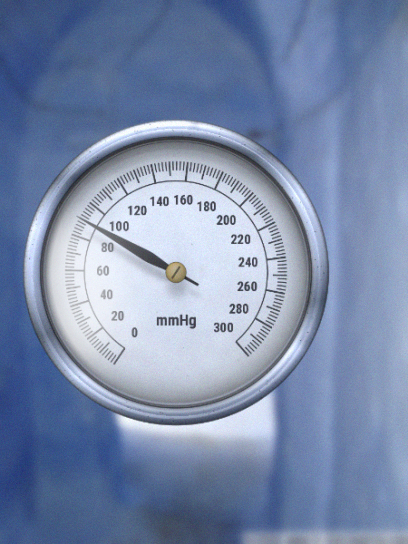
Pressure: 90 mmHg
